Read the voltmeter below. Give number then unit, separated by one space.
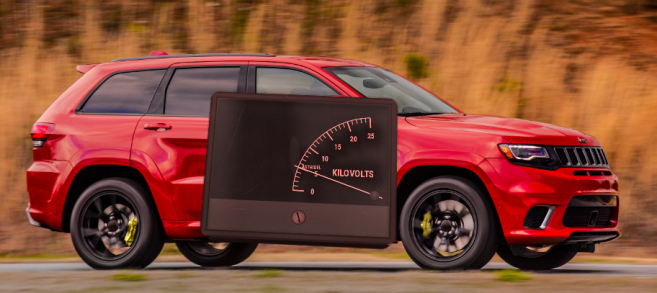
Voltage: 5 kV
